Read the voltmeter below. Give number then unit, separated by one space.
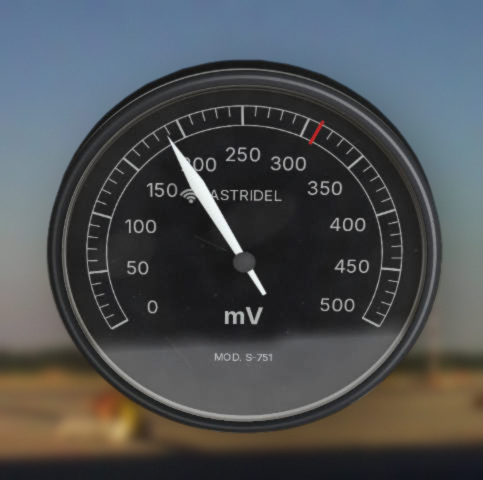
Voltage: 190 mV
